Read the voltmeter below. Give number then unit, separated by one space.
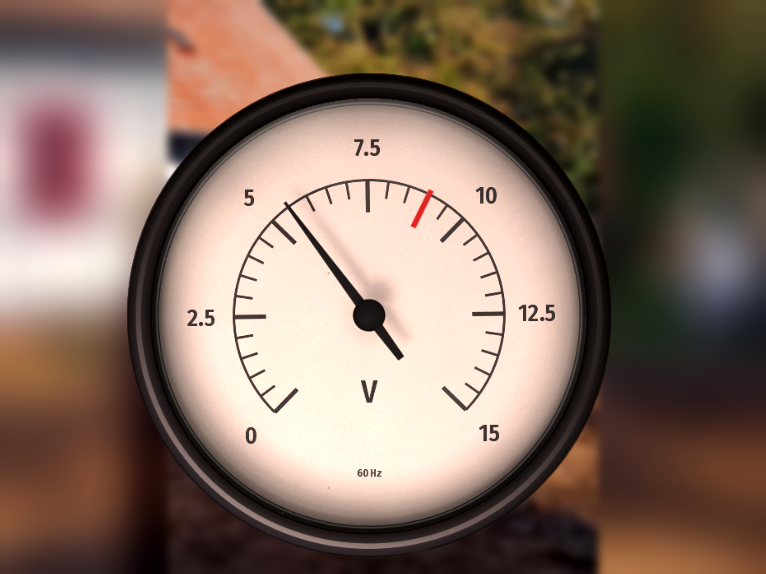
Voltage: 5.5 V
